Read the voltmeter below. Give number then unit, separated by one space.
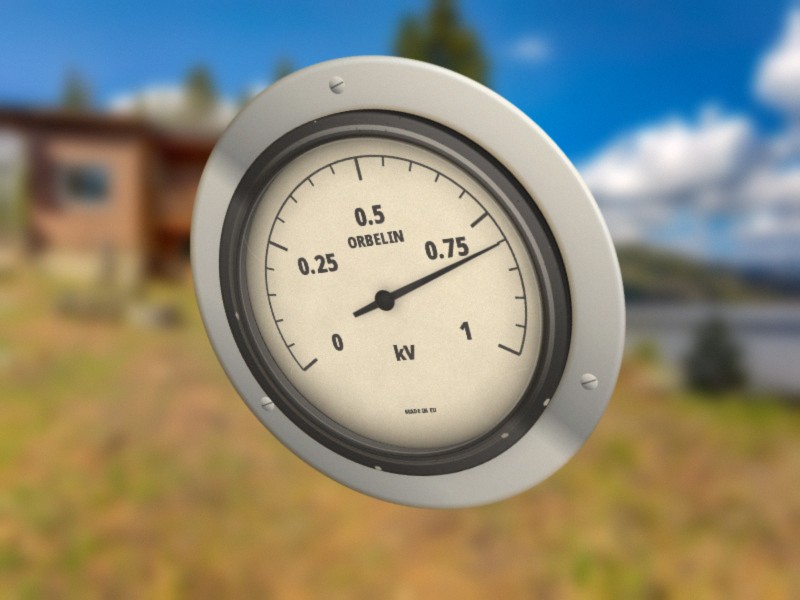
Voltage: 0.8 kV
